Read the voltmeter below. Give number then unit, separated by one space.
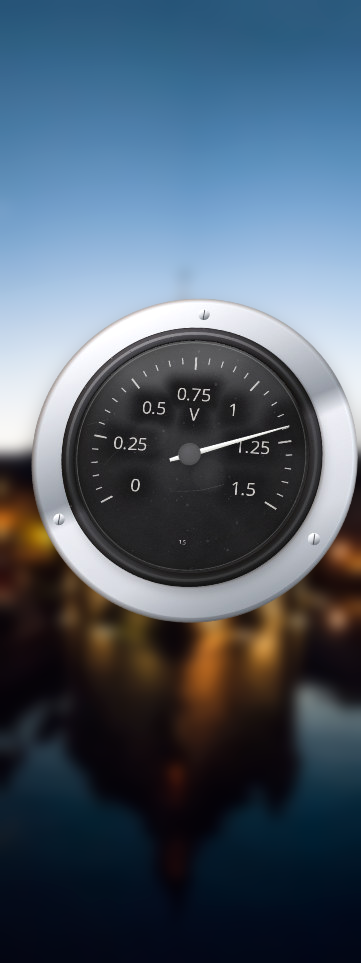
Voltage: 1.2 V
